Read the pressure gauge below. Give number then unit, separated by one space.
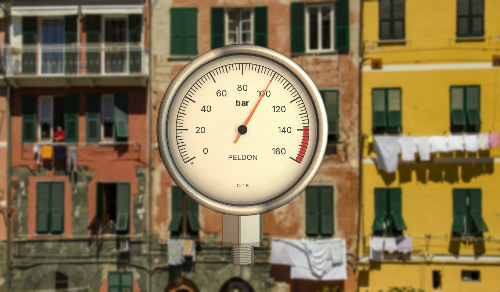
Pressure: 100 bar
